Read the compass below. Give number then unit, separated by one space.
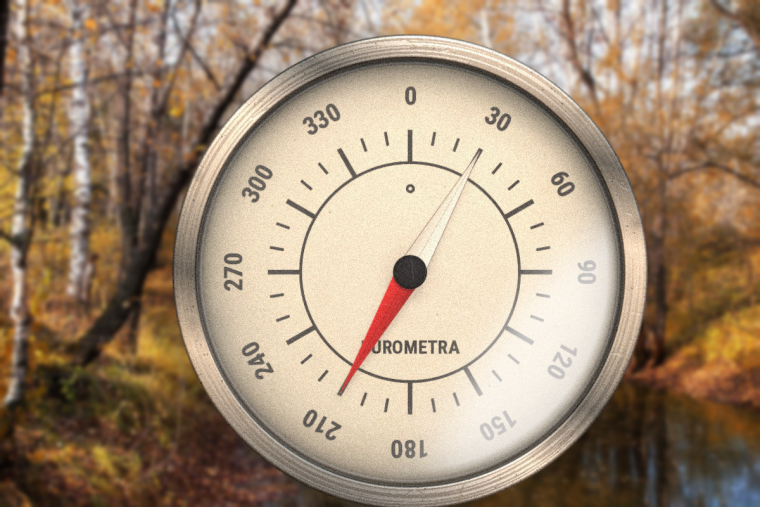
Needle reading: 210 °
